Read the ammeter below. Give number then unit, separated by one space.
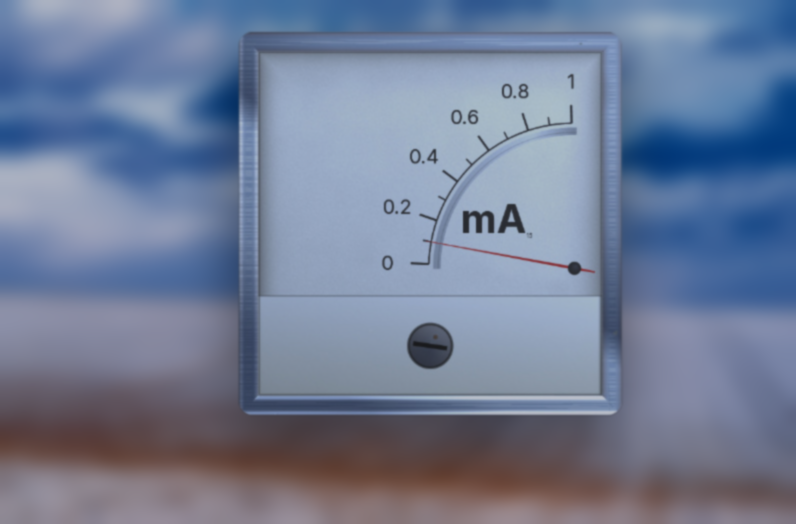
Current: 0.1 mA
